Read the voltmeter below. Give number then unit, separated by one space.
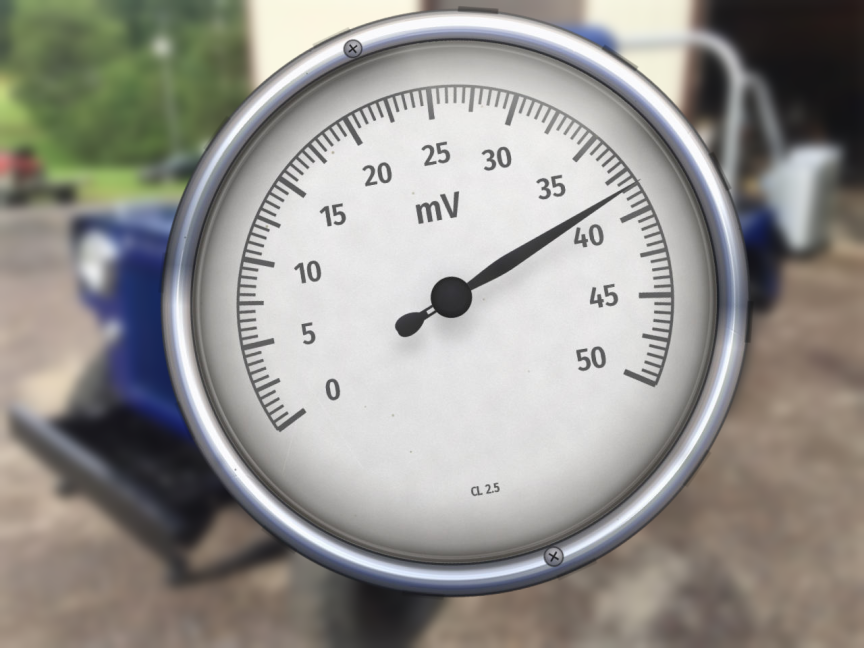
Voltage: 38.5 mV
